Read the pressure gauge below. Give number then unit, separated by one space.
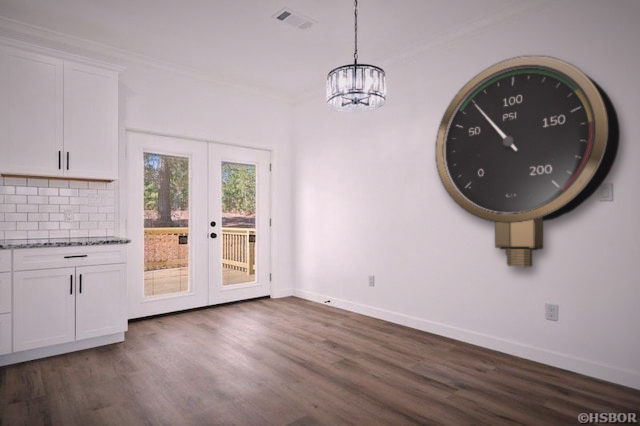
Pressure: 70 psi
